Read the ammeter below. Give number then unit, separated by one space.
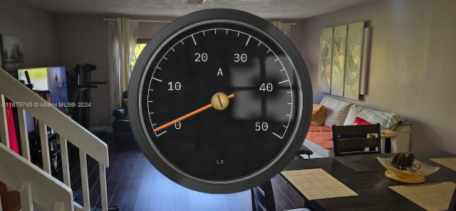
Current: 1 A
